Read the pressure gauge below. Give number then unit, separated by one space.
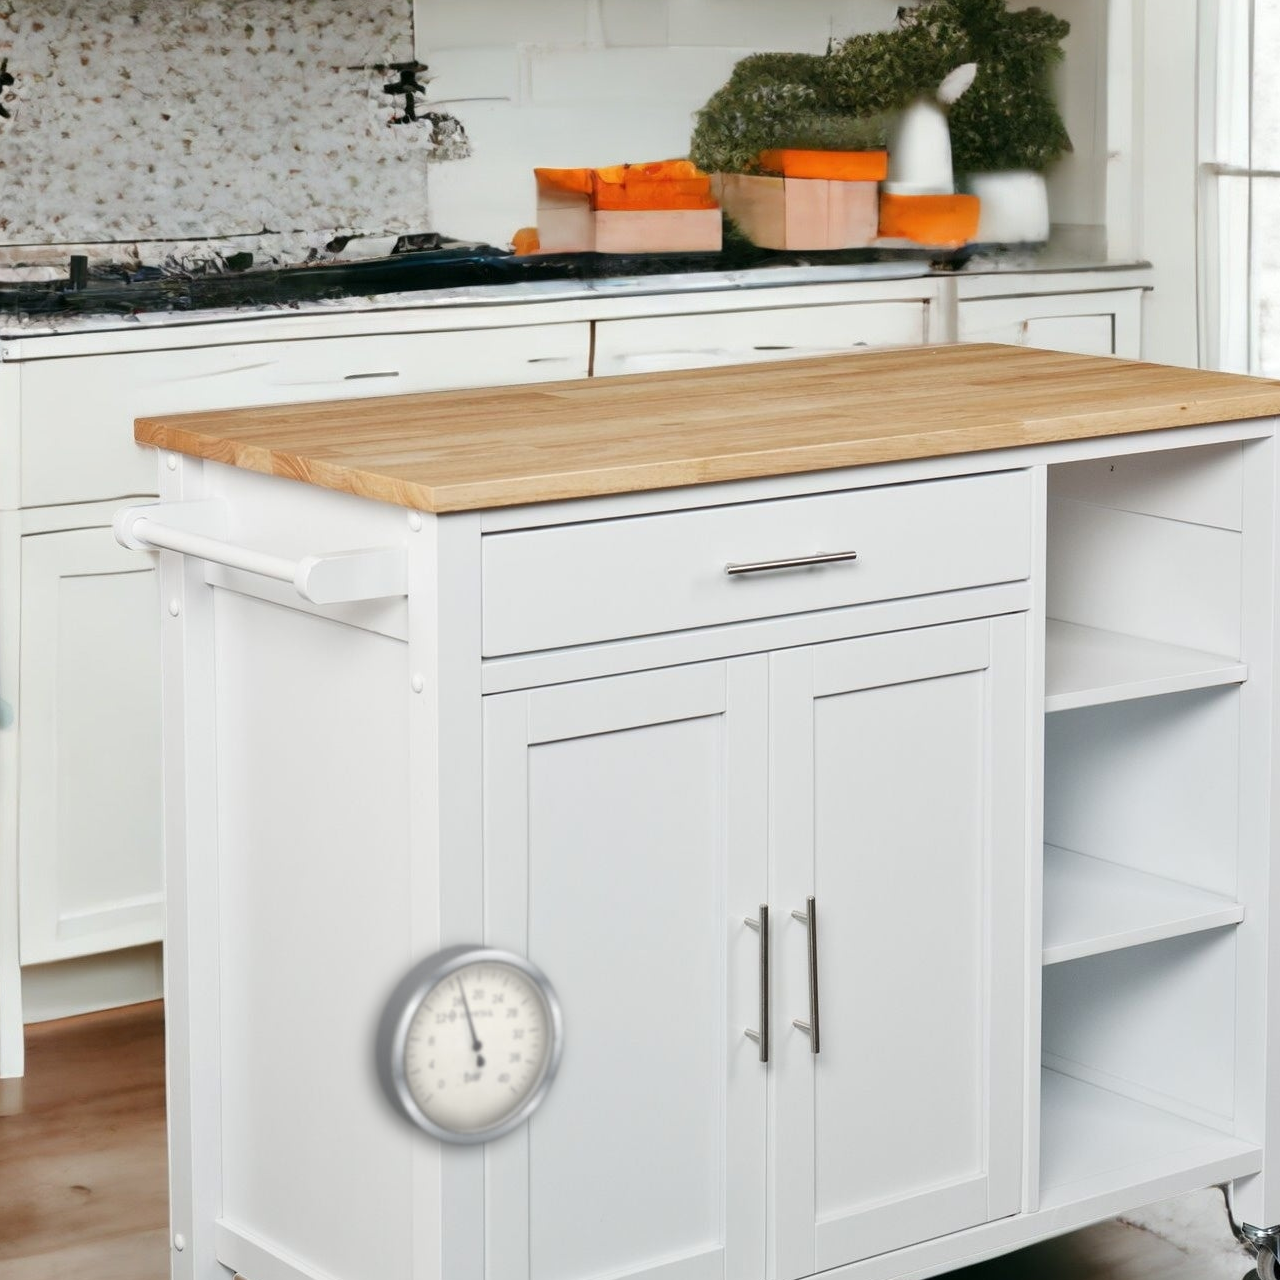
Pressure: 17 bar
